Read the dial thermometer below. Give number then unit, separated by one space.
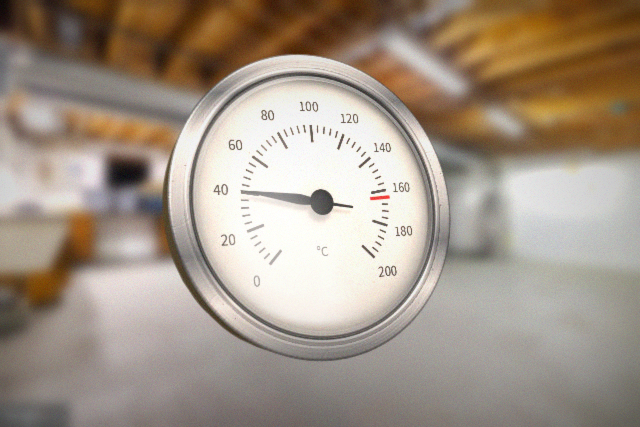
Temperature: 40 °C
